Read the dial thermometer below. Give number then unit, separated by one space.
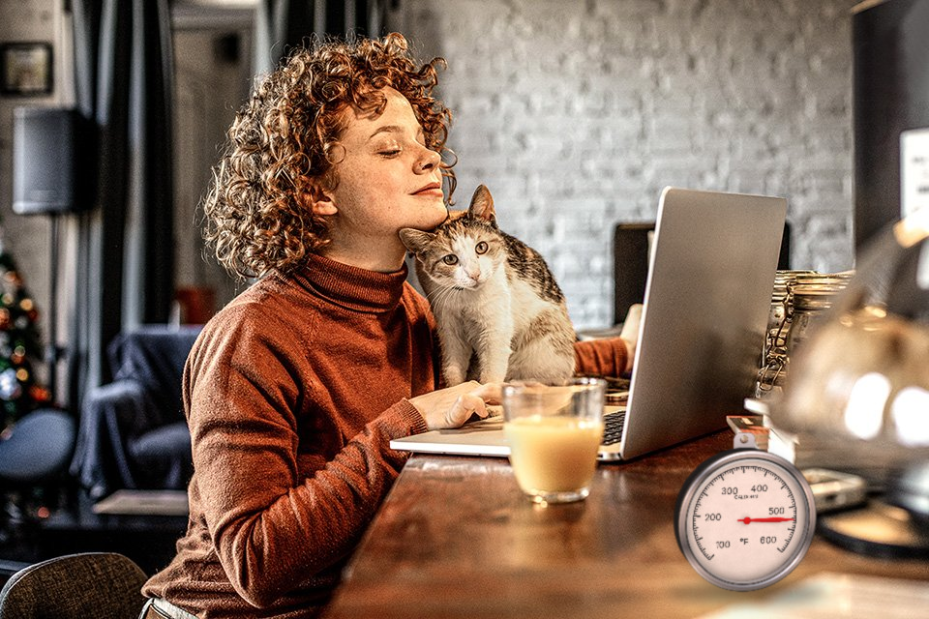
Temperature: 525 °F
